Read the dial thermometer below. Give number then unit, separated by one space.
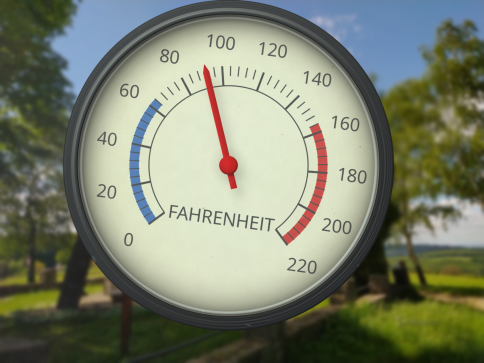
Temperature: 92 °F
